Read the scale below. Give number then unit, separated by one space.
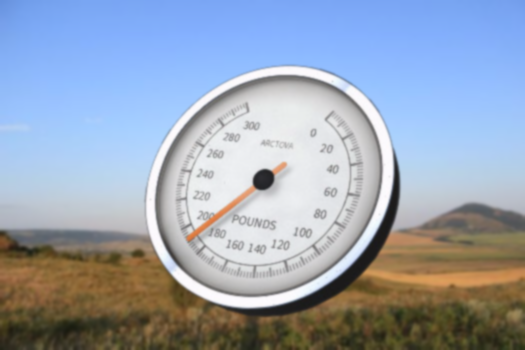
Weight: 190 lb
